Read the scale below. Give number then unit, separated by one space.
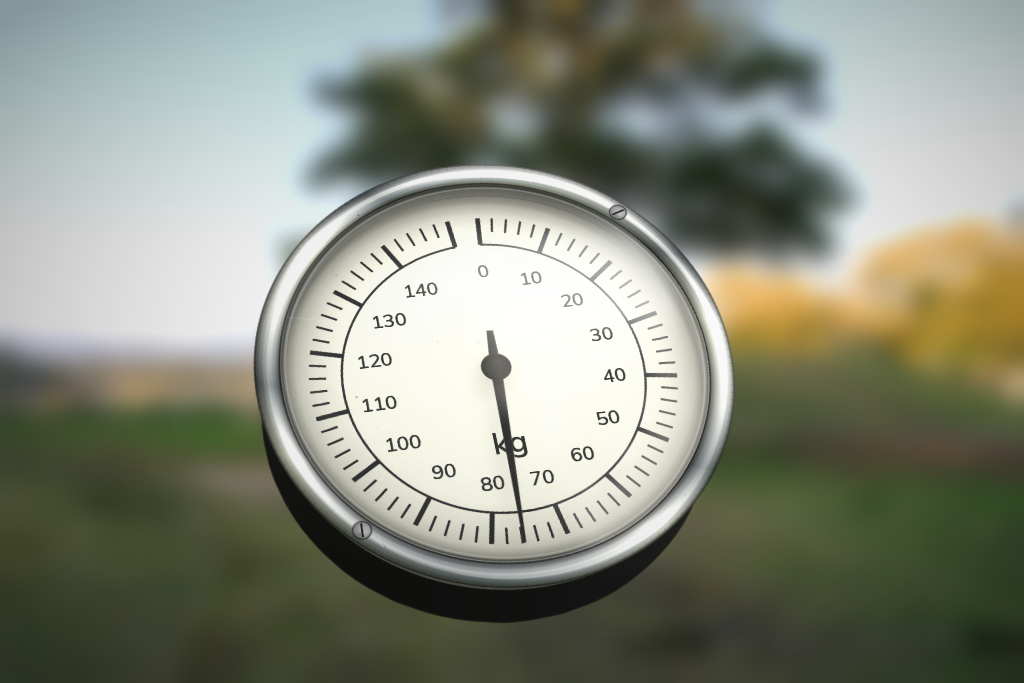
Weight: 76 kg
